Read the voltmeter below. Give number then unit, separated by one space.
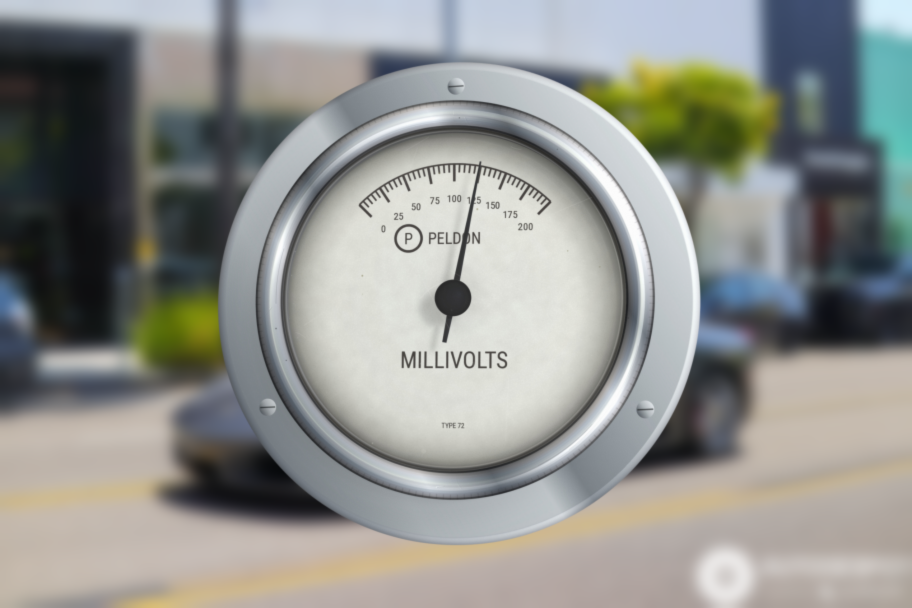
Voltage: 125 mV
